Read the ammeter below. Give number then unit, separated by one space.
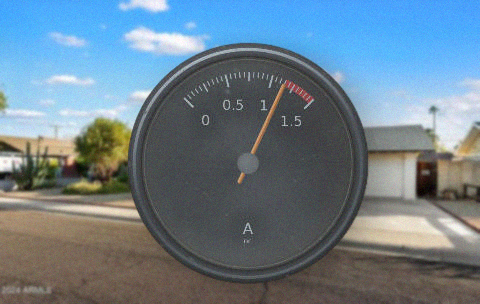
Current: 1.15 A
